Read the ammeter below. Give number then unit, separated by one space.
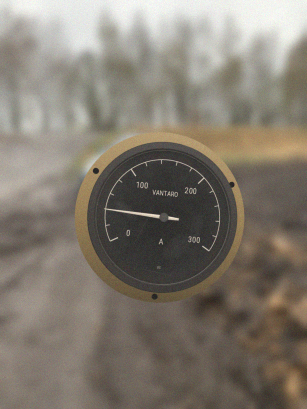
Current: 40 A
